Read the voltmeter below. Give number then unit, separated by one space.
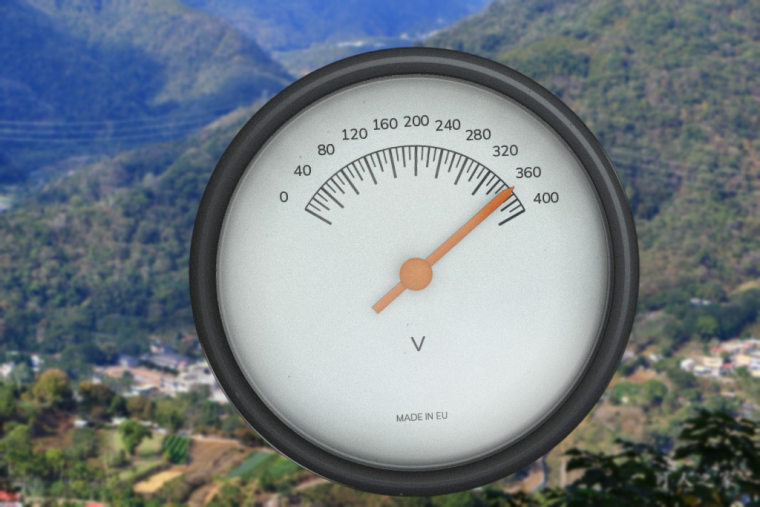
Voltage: 360 V
